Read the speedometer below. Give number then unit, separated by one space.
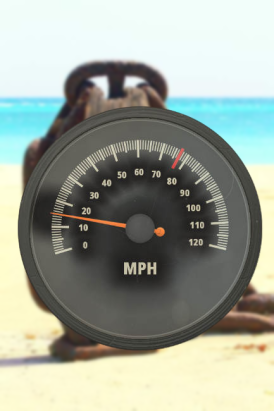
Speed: 15 mph
